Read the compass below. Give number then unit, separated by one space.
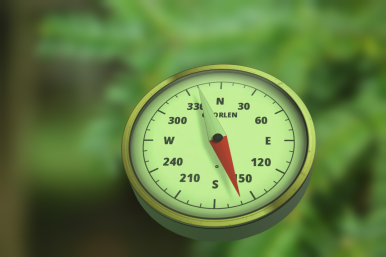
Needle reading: 160 °
